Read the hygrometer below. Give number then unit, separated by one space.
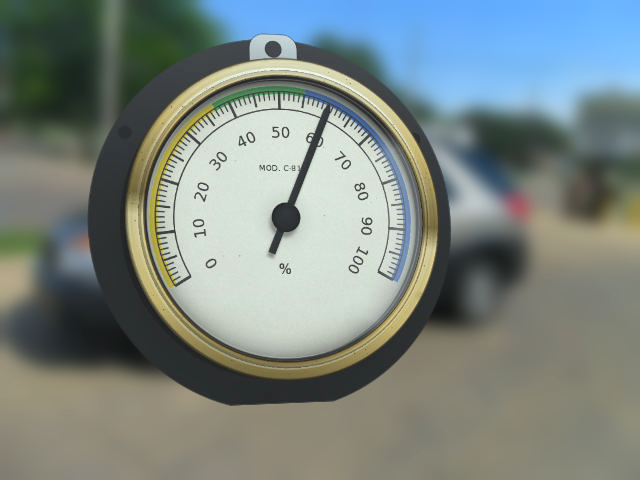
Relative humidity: 60 %
